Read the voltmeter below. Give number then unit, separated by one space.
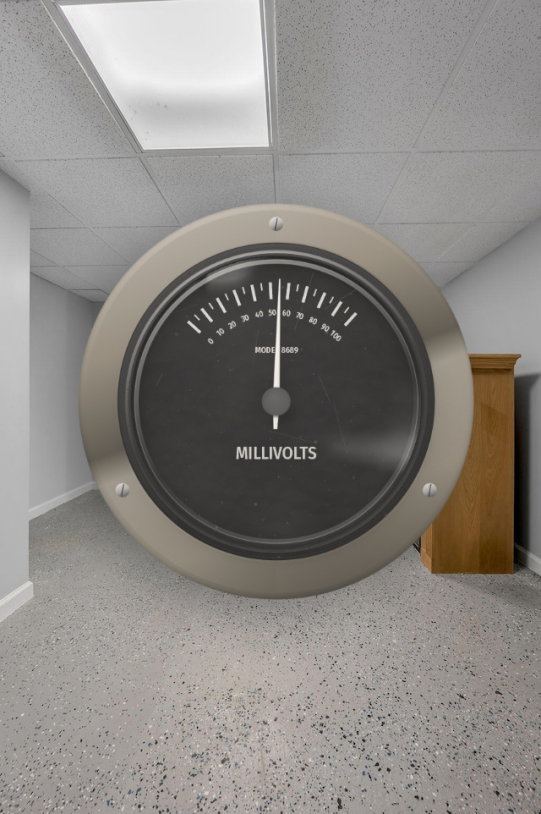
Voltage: 55 mV
